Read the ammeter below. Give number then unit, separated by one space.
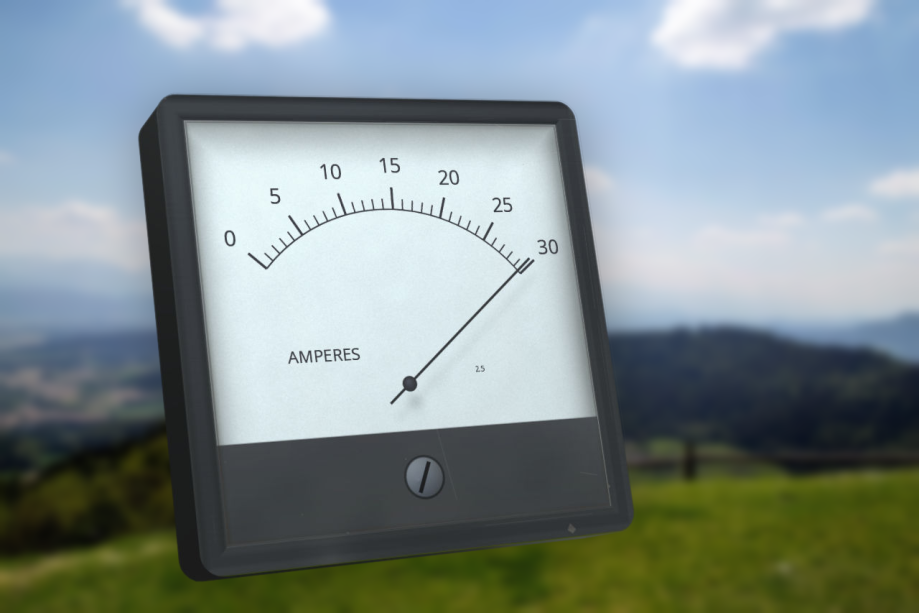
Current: 29.5 A
